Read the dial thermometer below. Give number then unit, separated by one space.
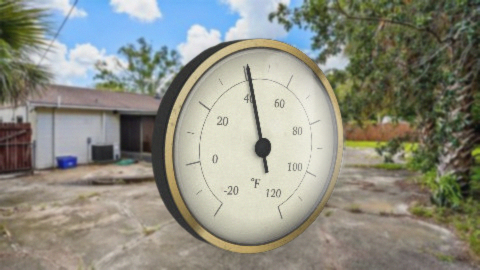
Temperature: 40 °F
